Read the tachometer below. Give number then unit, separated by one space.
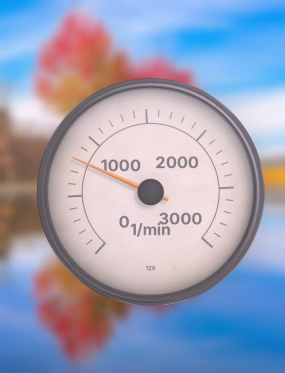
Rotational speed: 800 rpm
